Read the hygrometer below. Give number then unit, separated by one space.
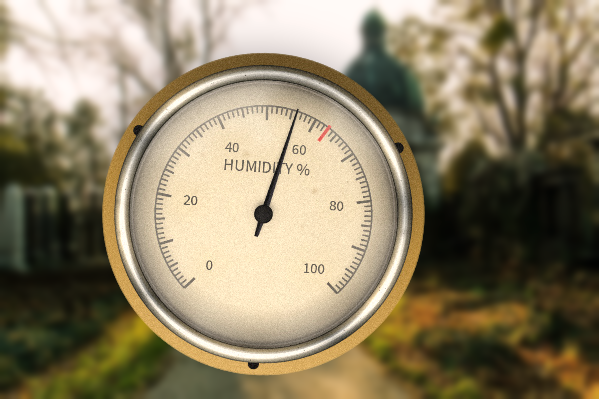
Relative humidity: 56 %
